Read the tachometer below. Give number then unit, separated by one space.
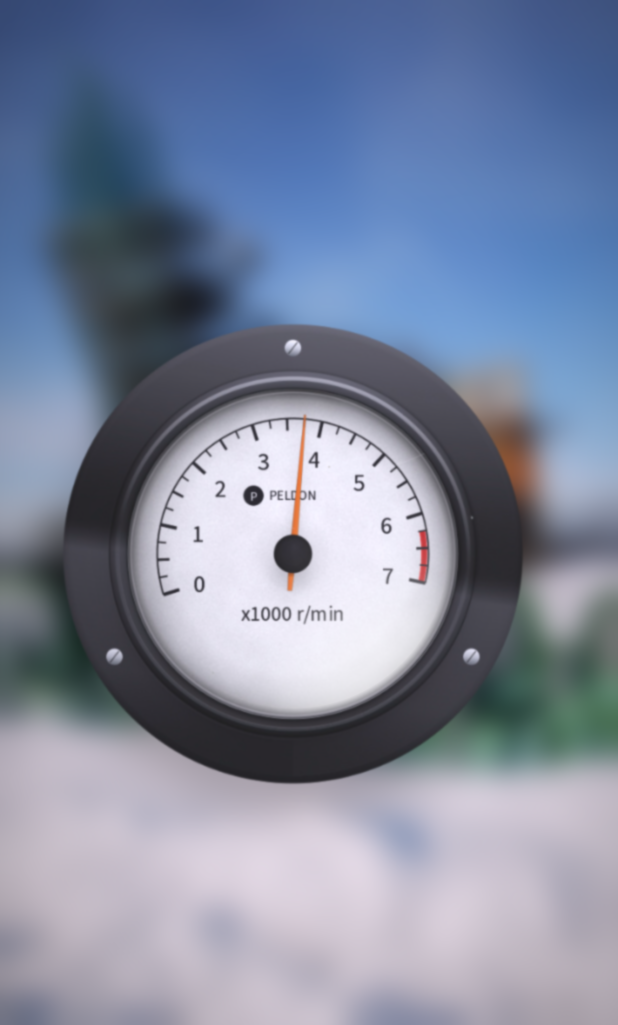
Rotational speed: 3750 rpm
